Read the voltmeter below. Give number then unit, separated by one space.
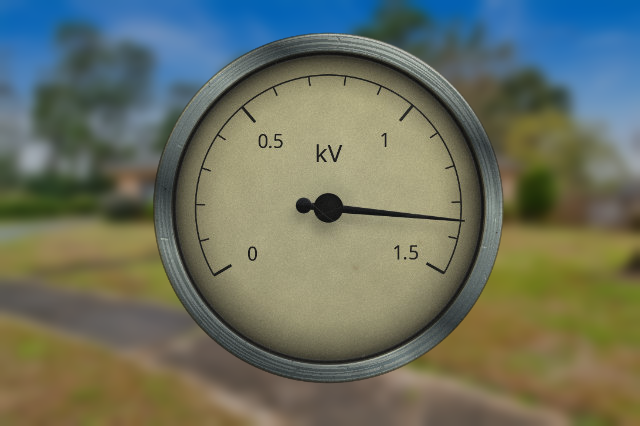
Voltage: 1.35 kV
